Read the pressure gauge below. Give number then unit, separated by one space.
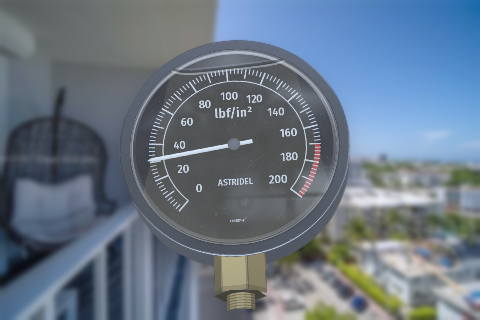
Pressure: 30 psi
